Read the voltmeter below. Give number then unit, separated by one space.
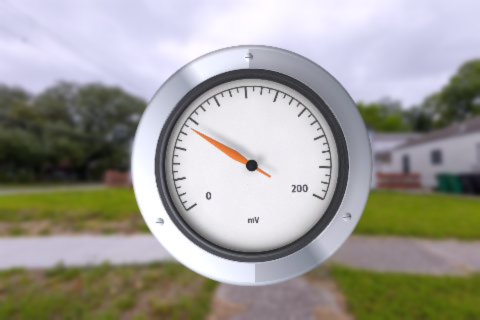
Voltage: 55 mV
